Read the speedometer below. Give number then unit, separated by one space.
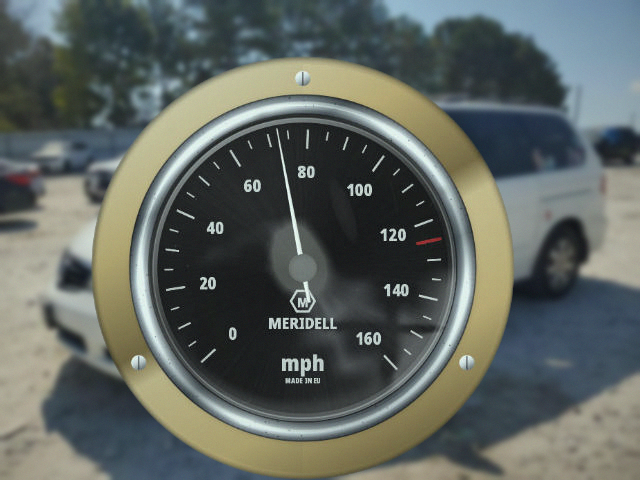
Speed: 72.5 mph
